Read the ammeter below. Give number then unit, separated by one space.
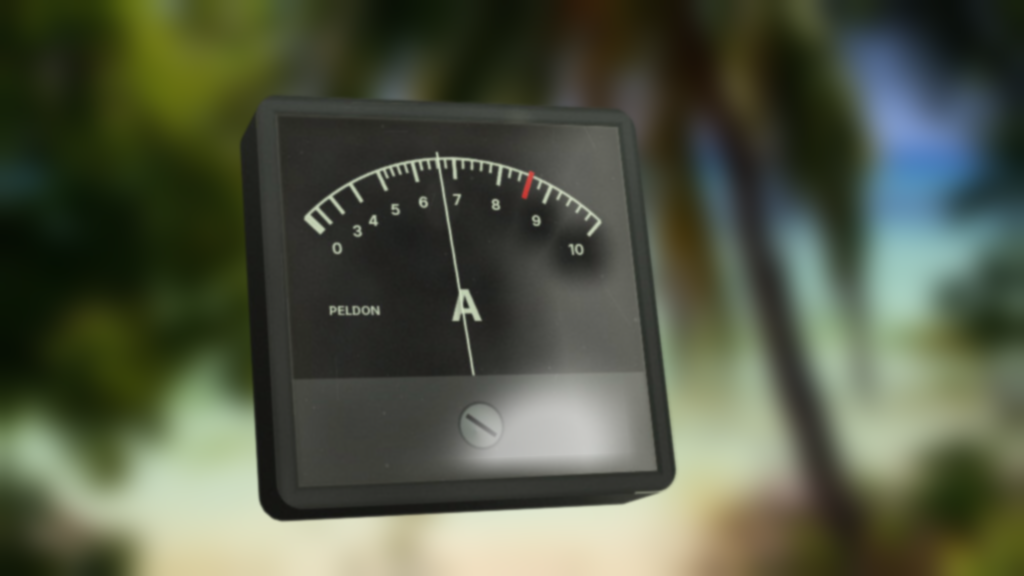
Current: 6.6 A
